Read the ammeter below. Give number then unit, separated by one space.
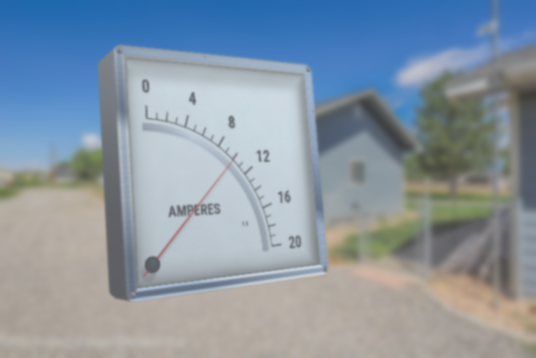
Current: 10 A
